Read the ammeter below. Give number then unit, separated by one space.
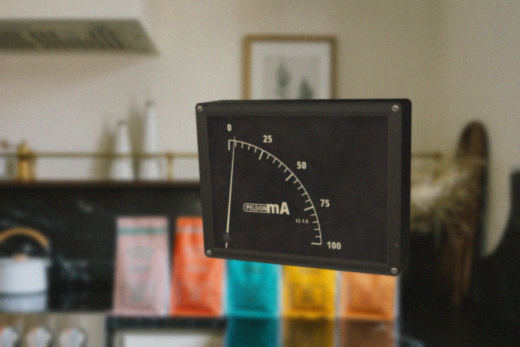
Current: 5 mA
